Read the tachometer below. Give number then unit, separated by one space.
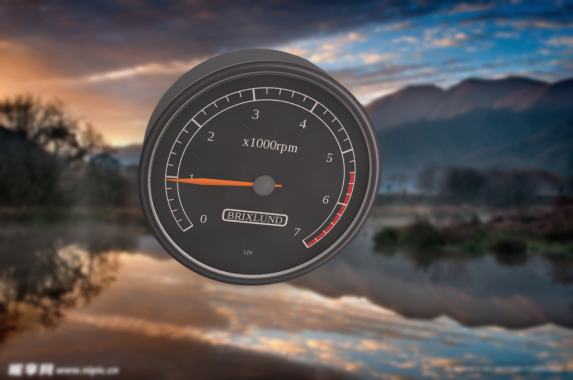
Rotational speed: 1000 rpm
